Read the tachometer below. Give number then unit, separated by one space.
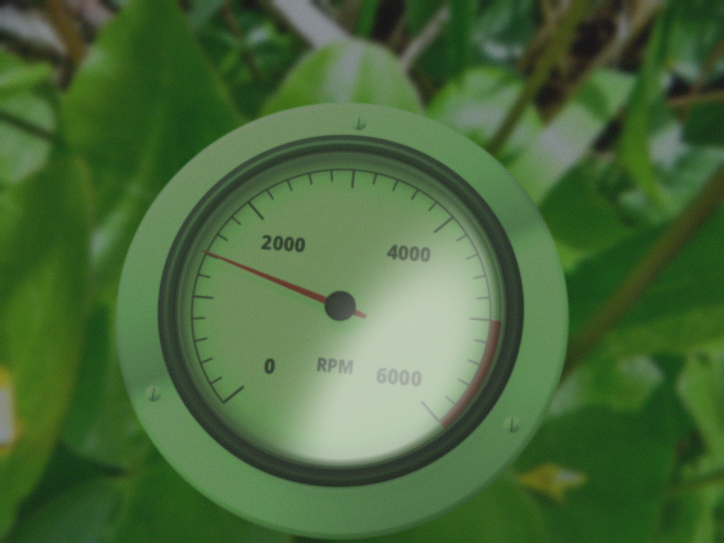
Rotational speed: 1400 rpm
